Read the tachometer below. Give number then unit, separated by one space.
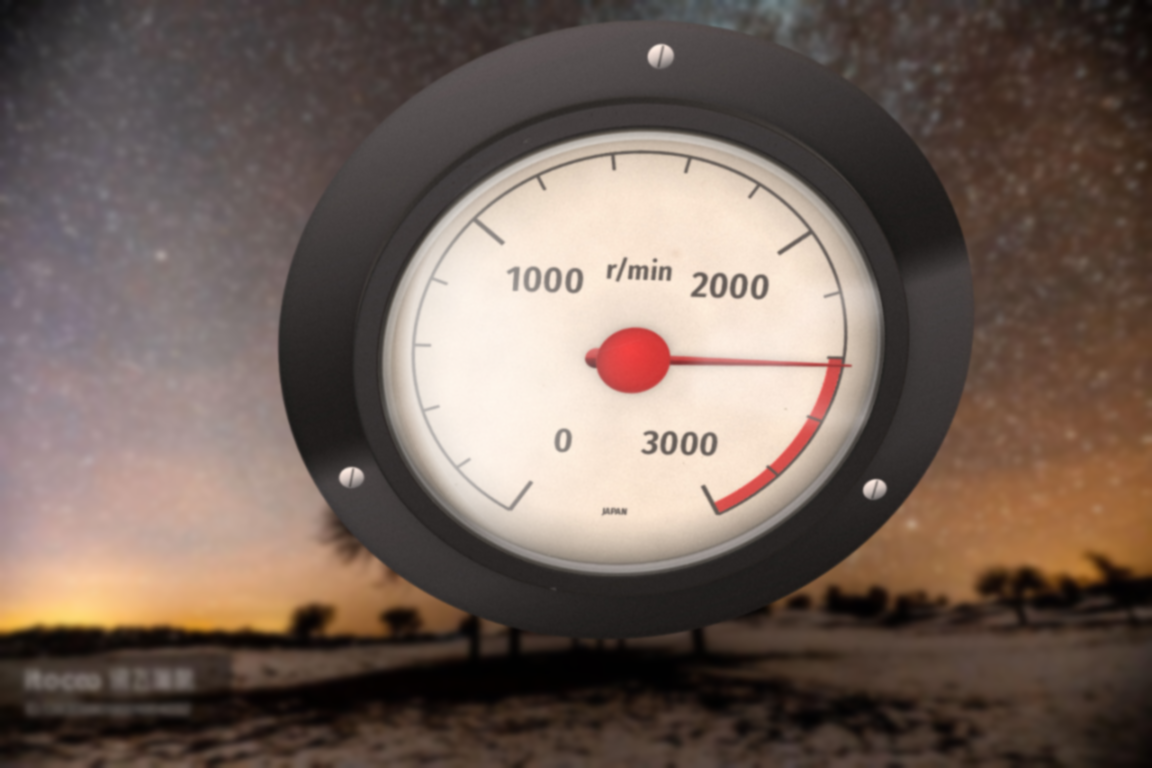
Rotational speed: 2400 rpm
